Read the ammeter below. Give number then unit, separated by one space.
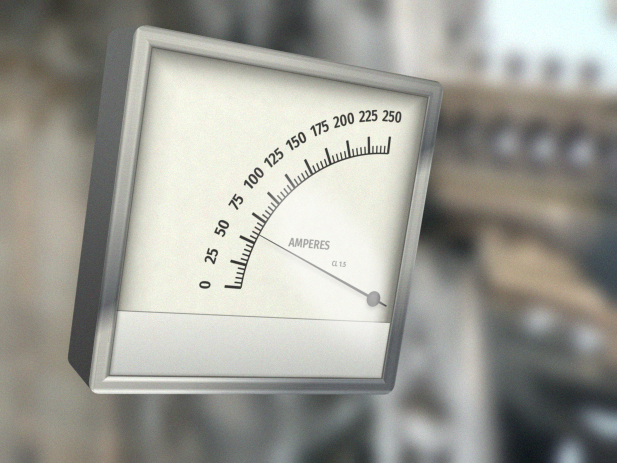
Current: 60 A
